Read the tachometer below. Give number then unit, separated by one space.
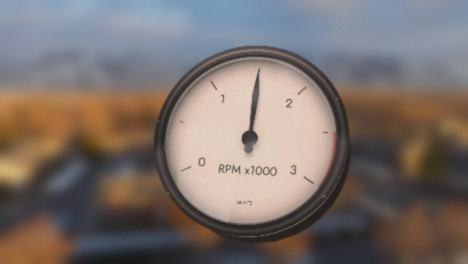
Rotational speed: 1500 rpm
